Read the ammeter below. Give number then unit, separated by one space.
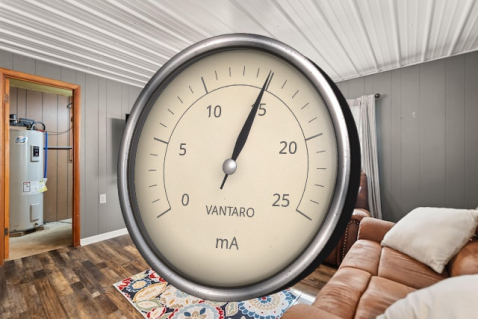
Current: 15 mA
